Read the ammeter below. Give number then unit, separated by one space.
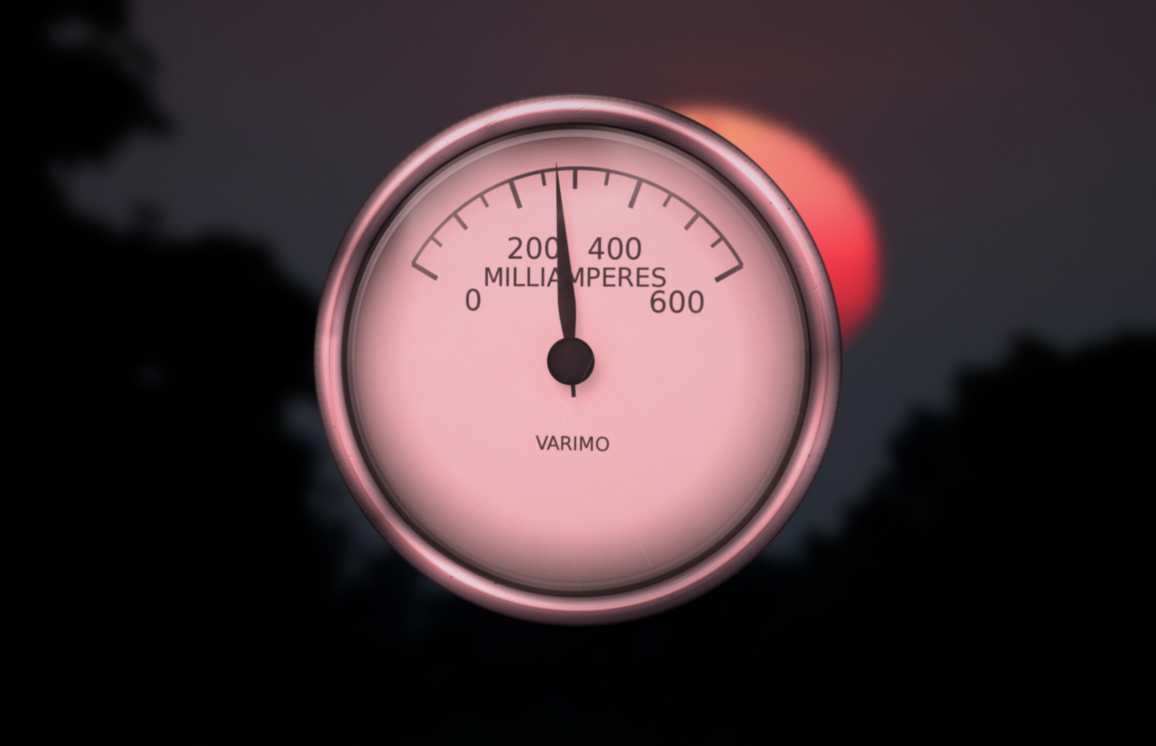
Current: 275 mA
